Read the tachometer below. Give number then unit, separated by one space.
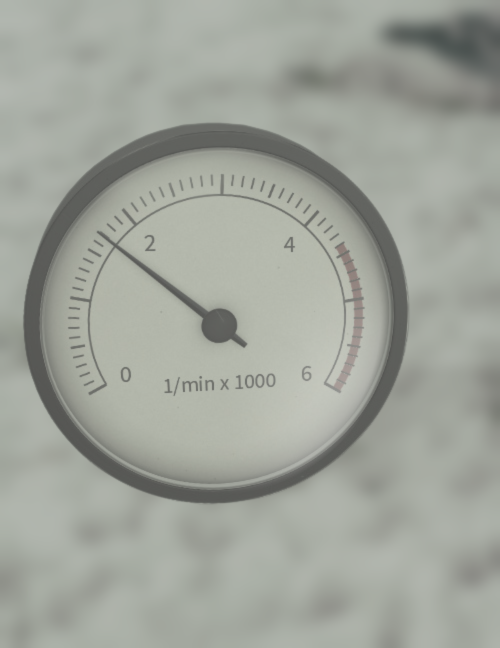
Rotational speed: 1700 rpm
